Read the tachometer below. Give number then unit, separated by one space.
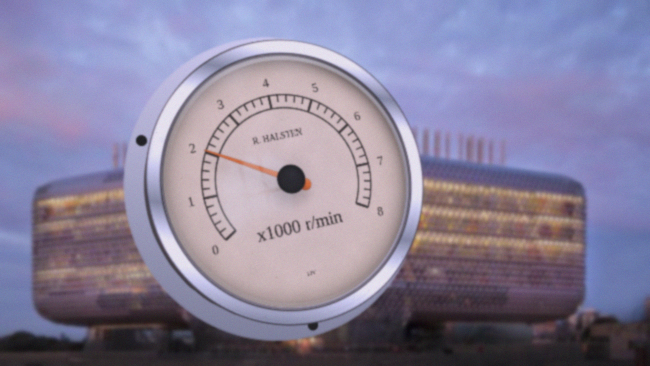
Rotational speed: 2000 rpm
